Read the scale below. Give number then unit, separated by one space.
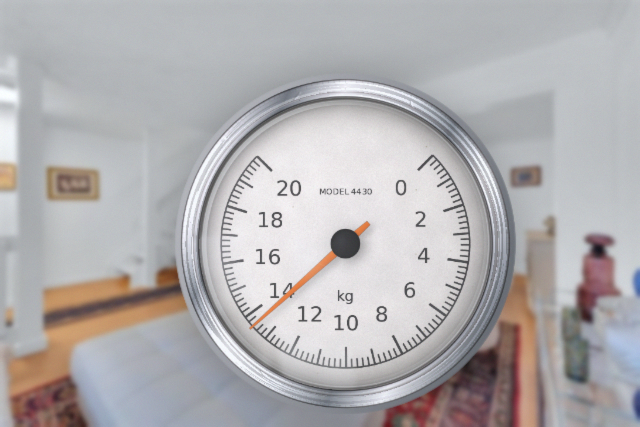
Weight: 13.6 kg
